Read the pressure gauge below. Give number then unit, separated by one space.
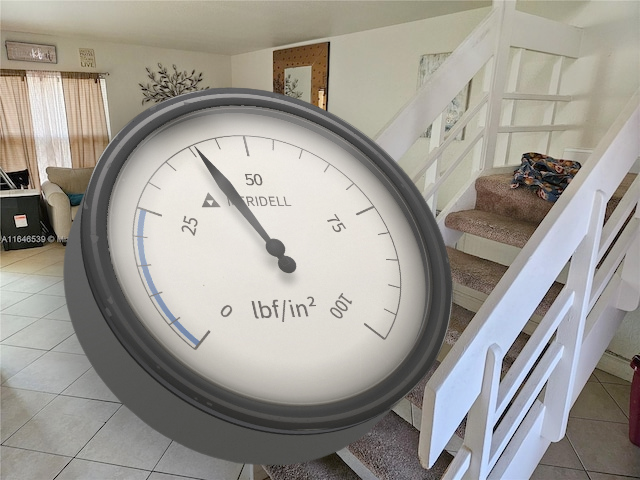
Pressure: 40 psi
